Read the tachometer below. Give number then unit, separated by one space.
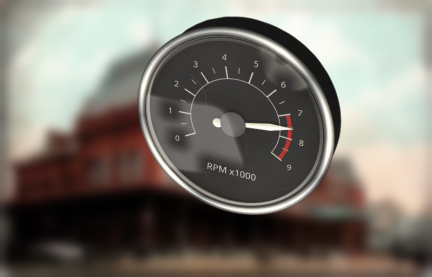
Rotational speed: 7500 rpm
